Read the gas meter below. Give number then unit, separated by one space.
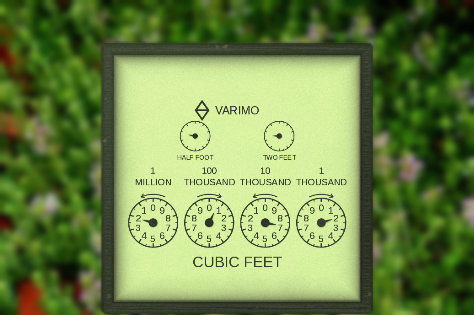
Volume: 207200 ft³
